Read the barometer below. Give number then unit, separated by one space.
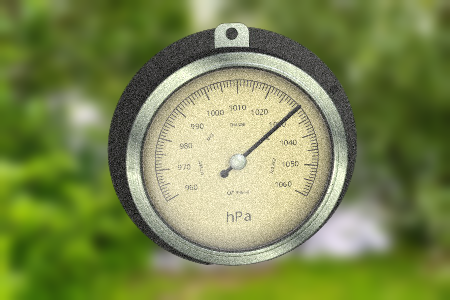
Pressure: 1030 hPa
